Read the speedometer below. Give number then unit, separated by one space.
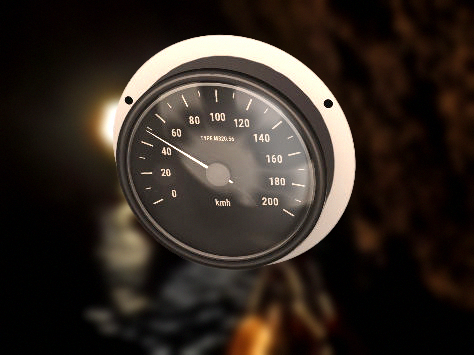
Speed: 50 km/h
